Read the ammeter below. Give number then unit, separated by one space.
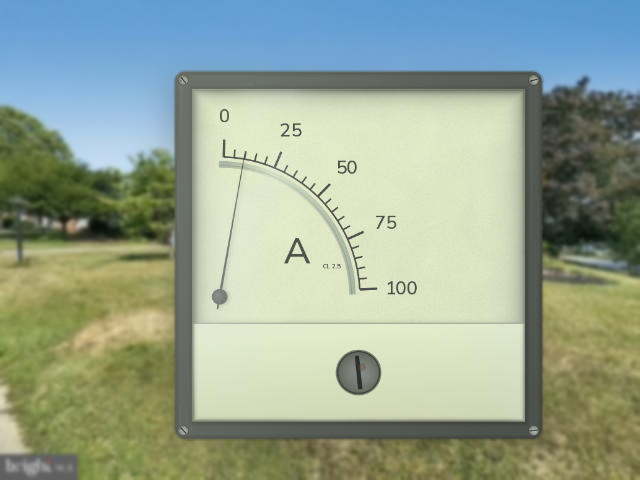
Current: 10 A
